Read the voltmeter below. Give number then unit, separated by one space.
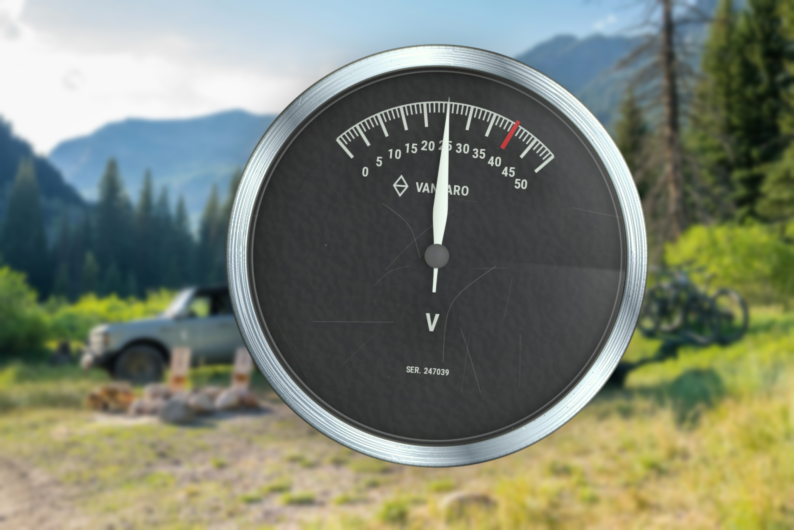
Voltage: 25 V
